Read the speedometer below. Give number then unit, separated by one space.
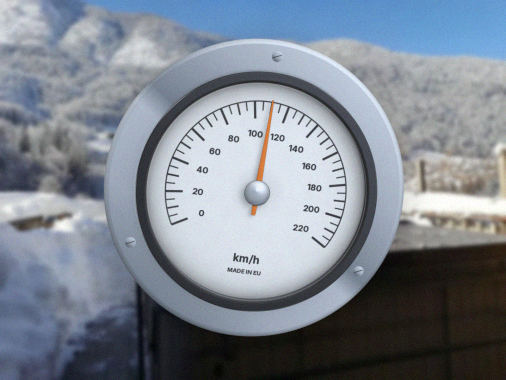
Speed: 110 km/h
